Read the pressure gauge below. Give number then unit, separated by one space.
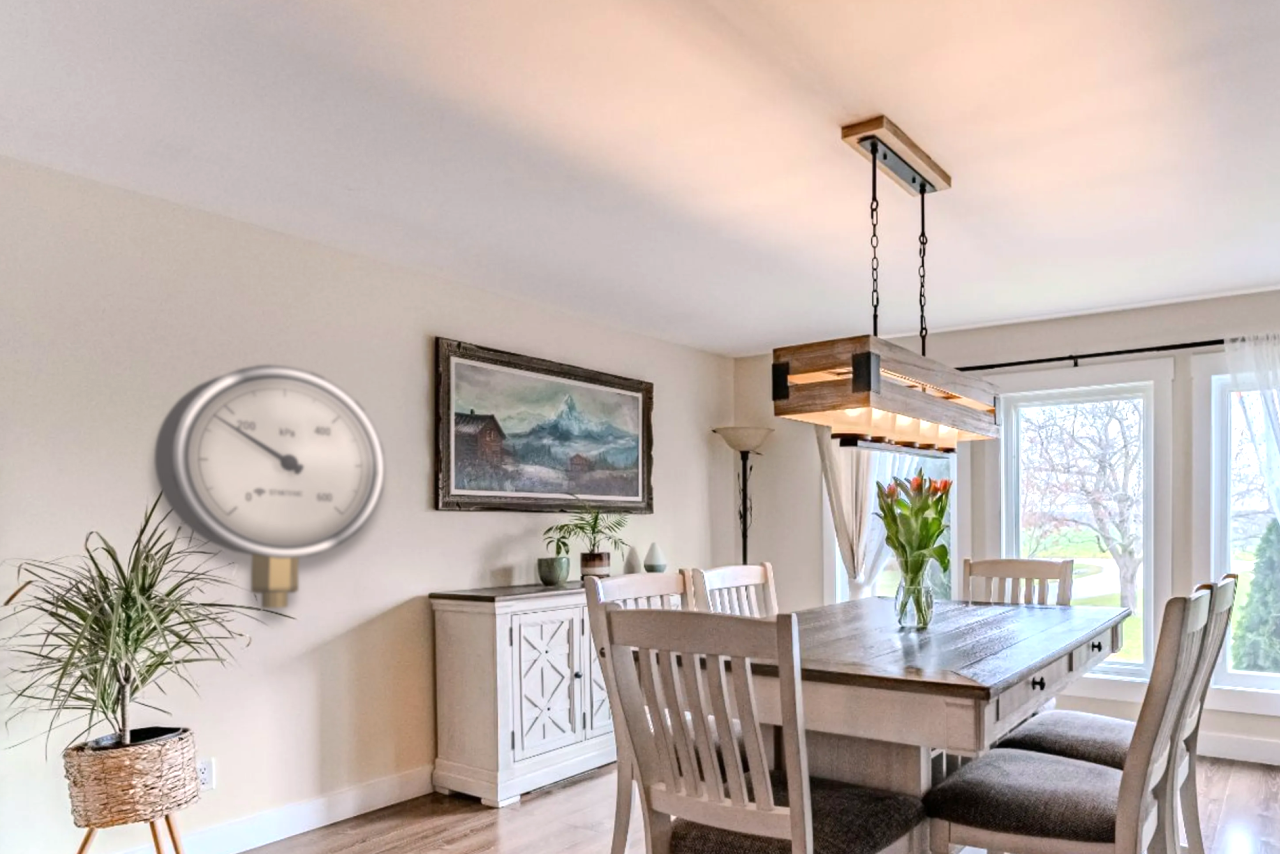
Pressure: 175 kPa
